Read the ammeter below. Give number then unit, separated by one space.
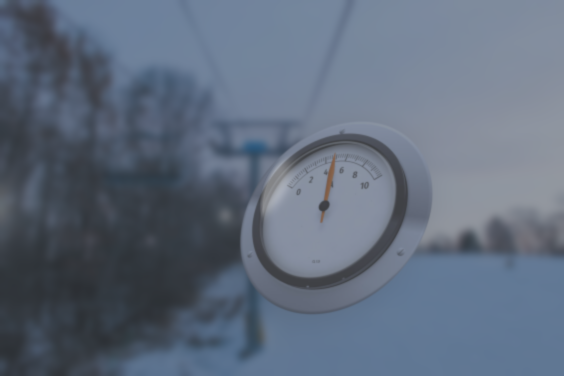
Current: 5 A
